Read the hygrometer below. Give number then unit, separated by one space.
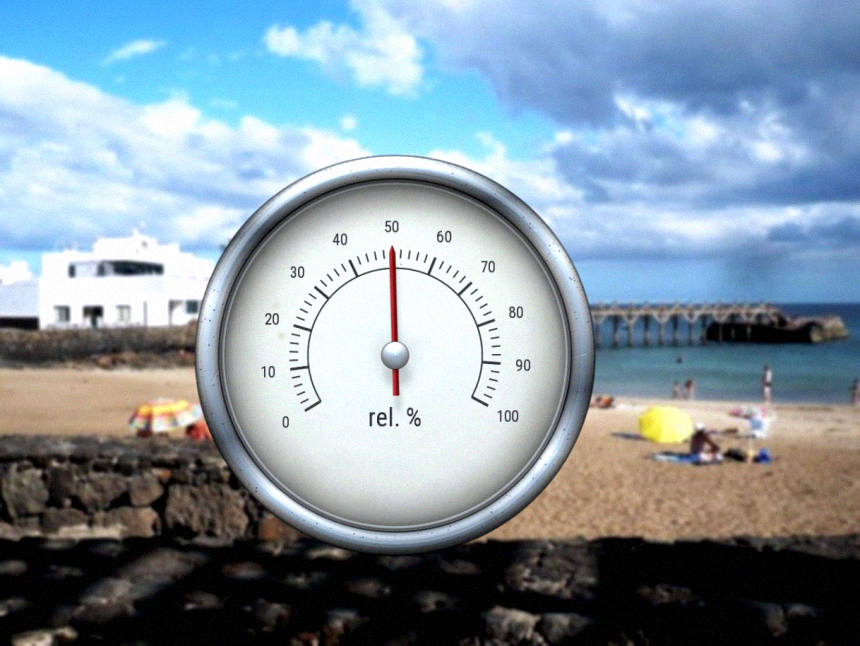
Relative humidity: 50 %
